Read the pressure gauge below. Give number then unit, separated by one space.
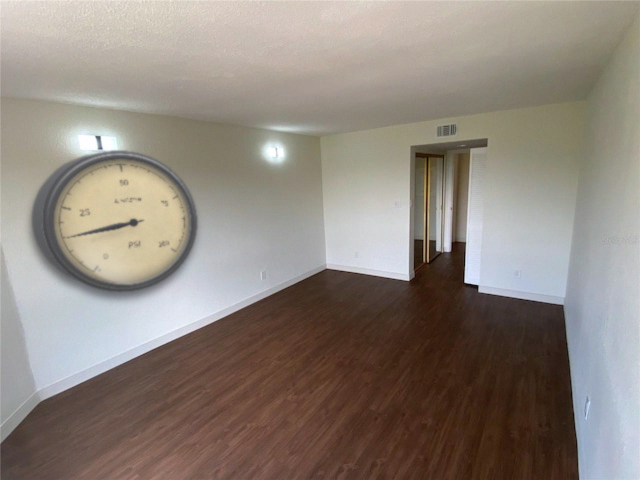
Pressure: 15 psi
